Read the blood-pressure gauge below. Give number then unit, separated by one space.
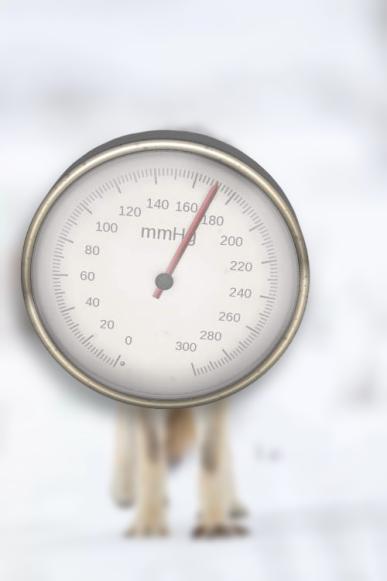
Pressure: 170 mmHg
